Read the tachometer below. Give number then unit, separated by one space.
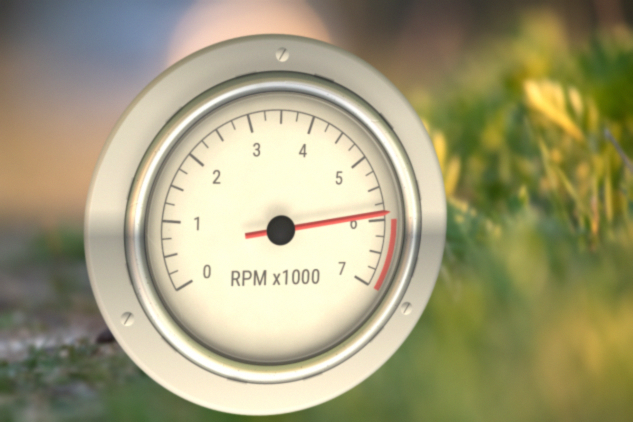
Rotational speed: 5875 rpm
